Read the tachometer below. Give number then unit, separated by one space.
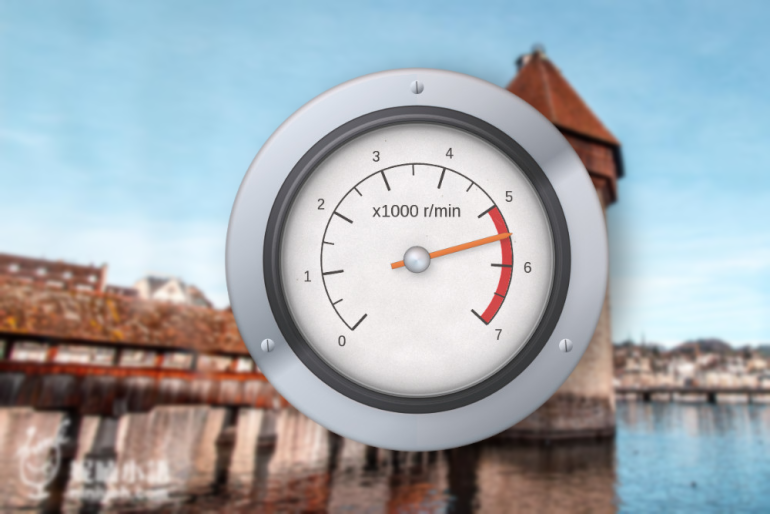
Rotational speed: 5500 rpm
